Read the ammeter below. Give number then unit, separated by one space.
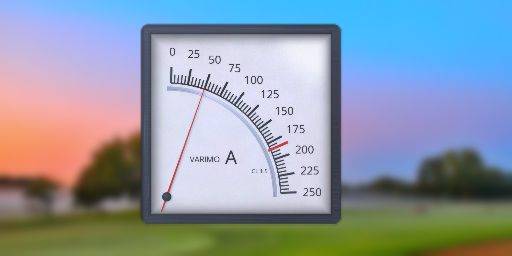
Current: 50 A
